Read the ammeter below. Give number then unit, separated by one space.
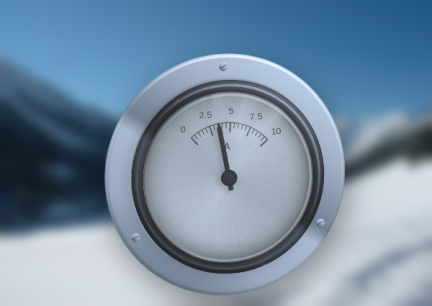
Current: 3.5 A
